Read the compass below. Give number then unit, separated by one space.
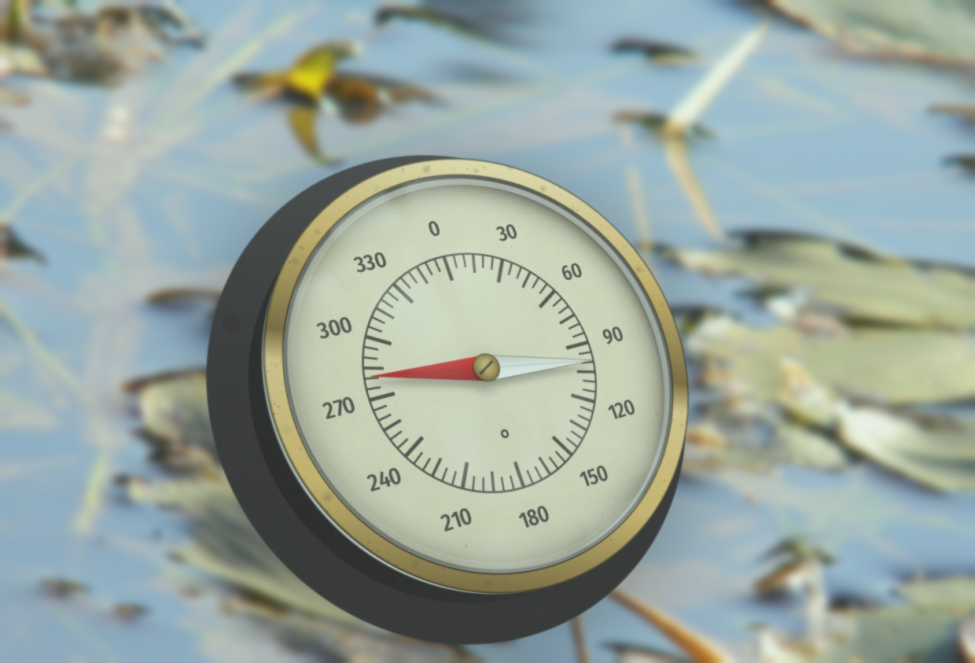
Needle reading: 280 °
